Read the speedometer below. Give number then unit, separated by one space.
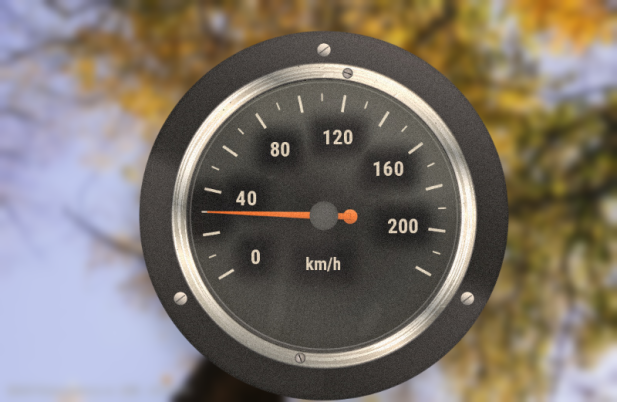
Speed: 30 km/h
